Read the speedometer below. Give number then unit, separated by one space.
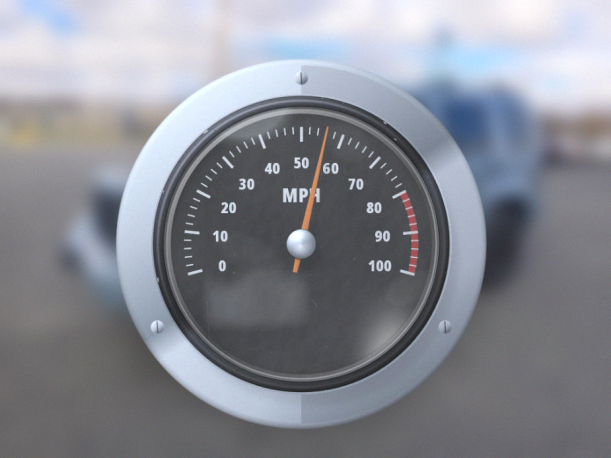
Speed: 56 mph
